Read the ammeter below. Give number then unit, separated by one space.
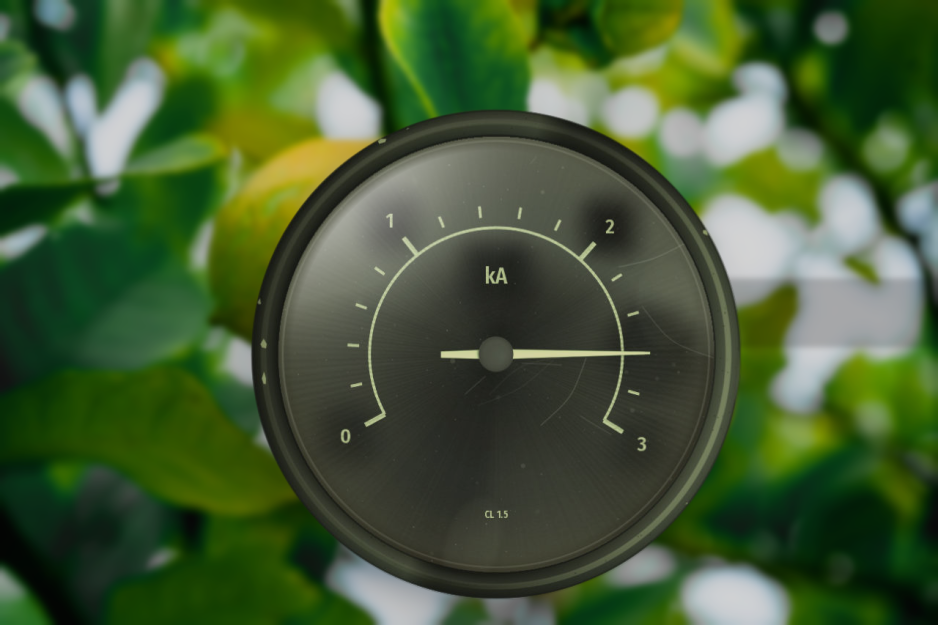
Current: 2.6 kA
